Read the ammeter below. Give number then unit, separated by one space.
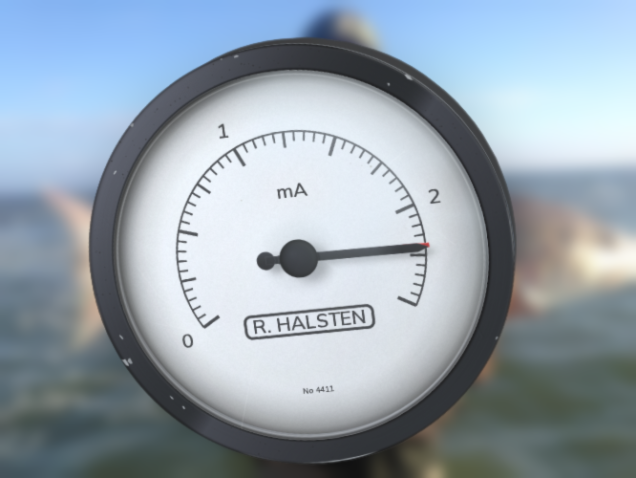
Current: 2.2 mA
